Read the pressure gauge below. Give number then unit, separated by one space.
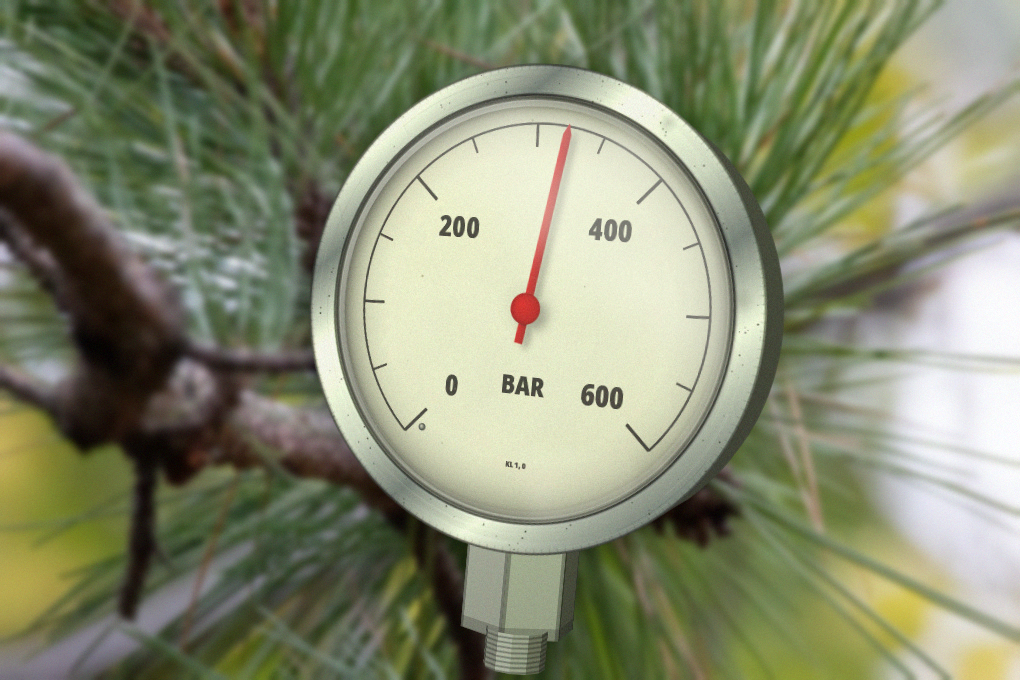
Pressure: 325 bar
